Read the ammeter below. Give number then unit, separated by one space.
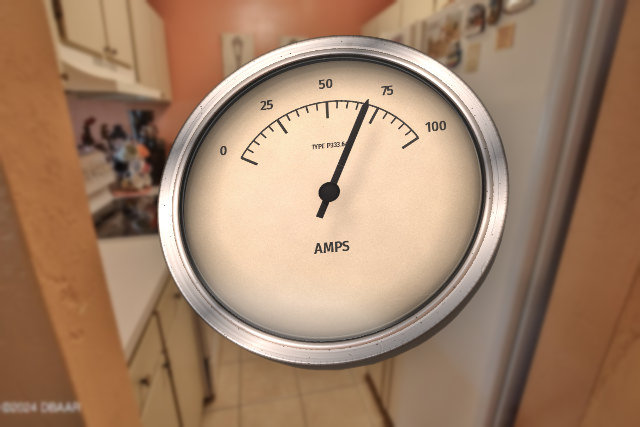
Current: 70 A
